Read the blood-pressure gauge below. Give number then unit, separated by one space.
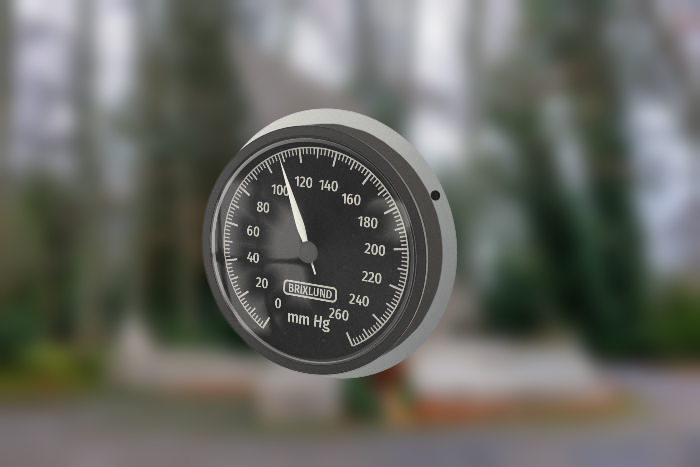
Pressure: 110 mmHg
